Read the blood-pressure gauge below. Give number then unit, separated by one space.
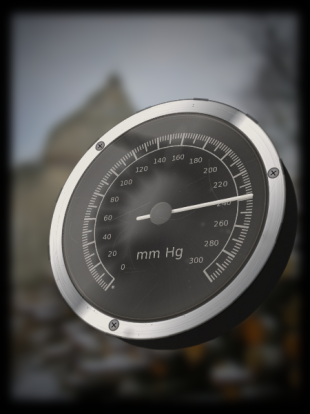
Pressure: 240 mmHg
